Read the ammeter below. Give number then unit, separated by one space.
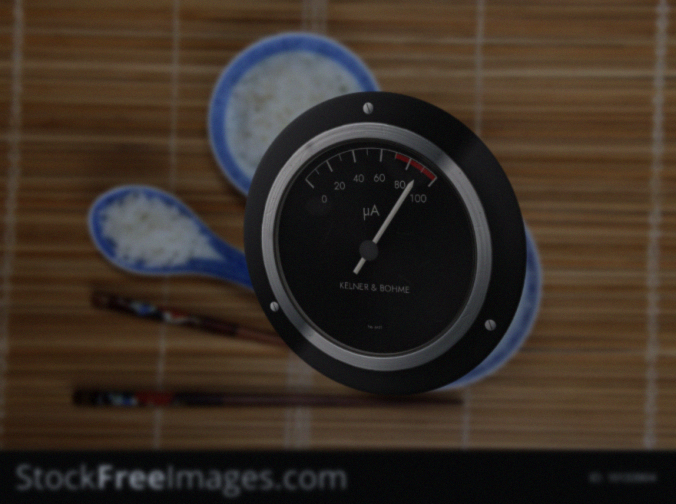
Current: 90 µA
